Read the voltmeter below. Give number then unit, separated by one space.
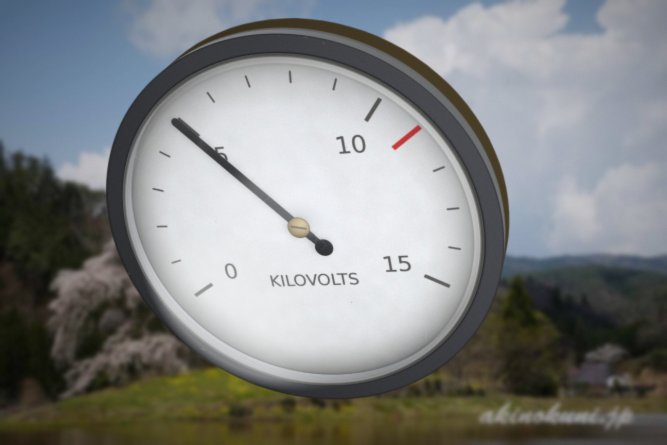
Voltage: 5 kV
